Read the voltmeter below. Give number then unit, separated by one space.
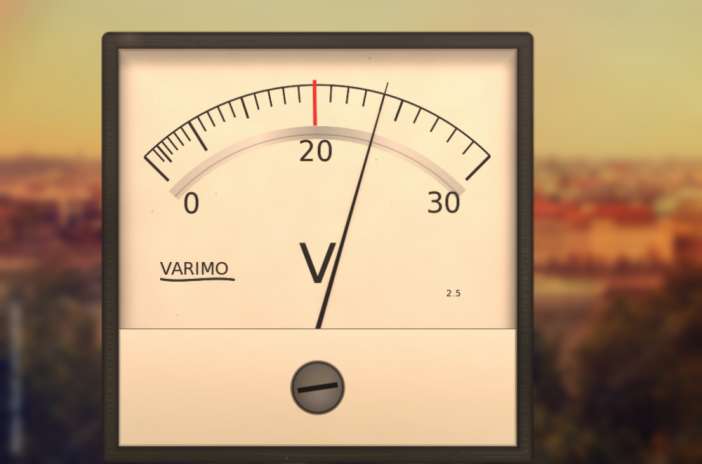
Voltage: 24 V
